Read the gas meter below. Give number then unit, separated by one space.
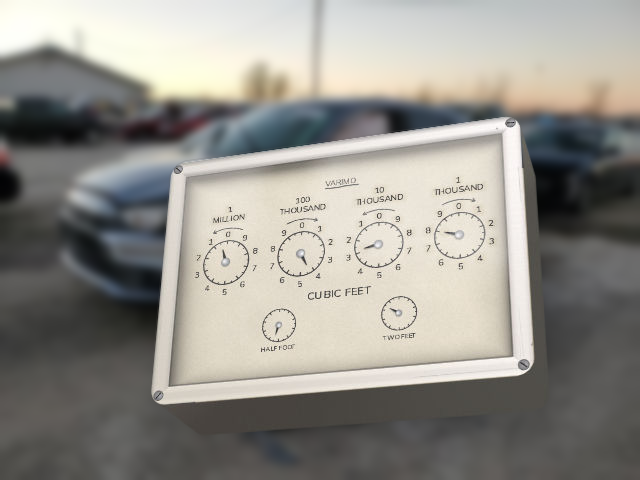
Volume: 42800 ft³
